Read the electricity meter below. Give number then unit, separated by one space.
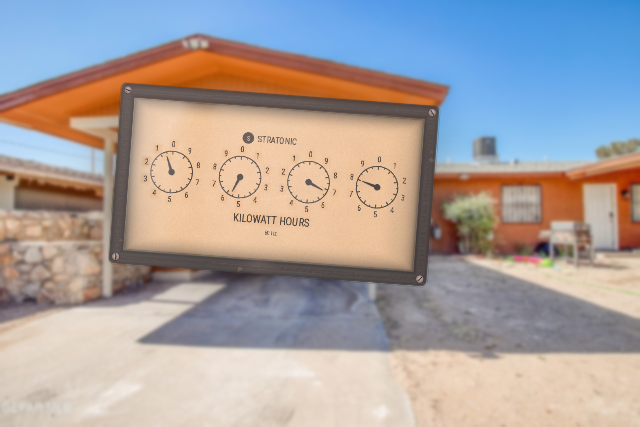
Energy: 568 kWh
